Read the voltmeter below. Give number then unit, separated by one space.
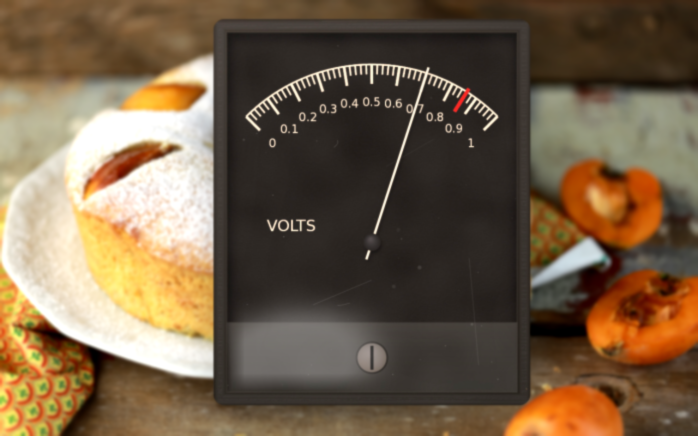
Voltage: 0.7 V
